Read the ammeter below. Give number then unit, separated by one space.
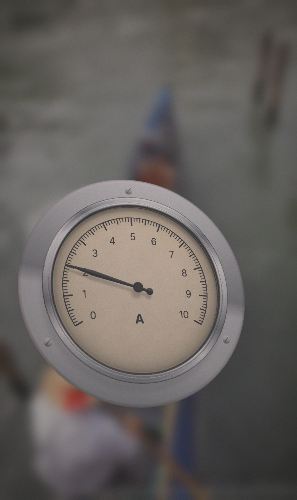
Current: 2 A
